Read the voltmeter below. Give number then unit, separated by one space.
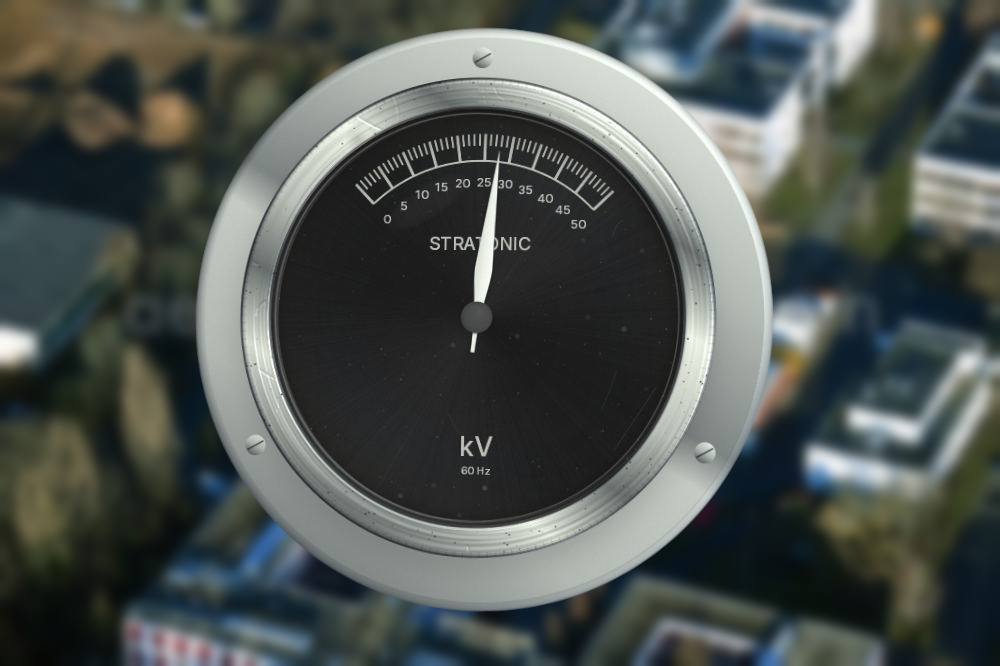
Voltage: 28 kV
